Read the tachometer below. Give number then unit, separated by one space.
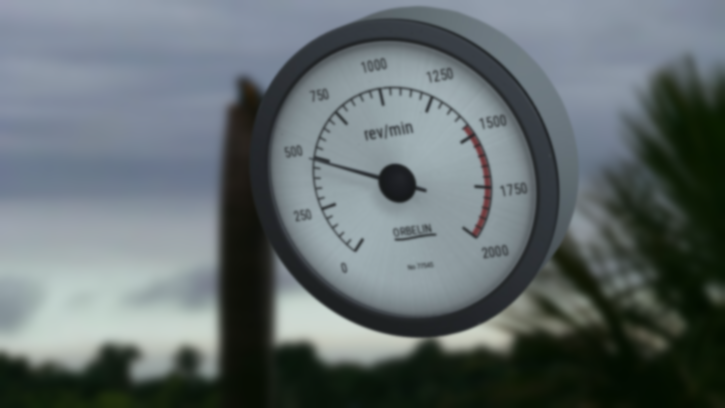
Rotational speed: 500 rpm
